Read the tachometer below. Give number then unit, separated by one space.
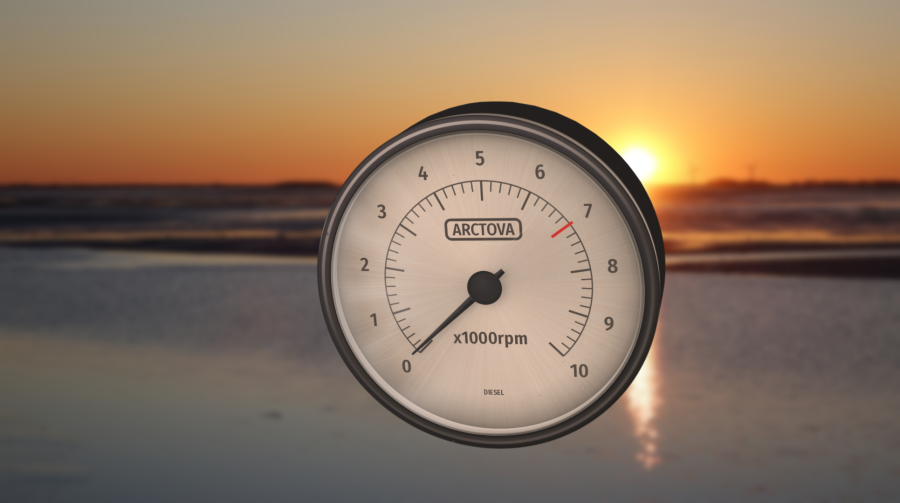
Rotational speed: 100 rpm
